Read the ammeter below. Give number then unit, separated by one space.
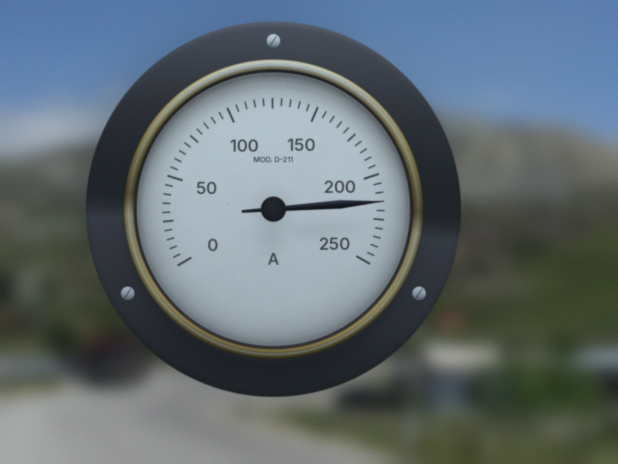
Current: 215 A
